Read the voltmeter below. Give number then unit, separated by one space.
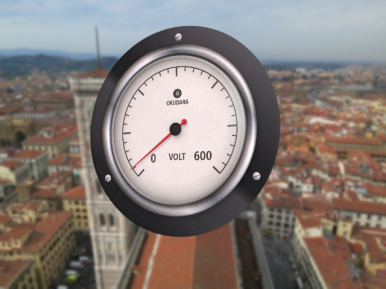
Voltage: 20 V
